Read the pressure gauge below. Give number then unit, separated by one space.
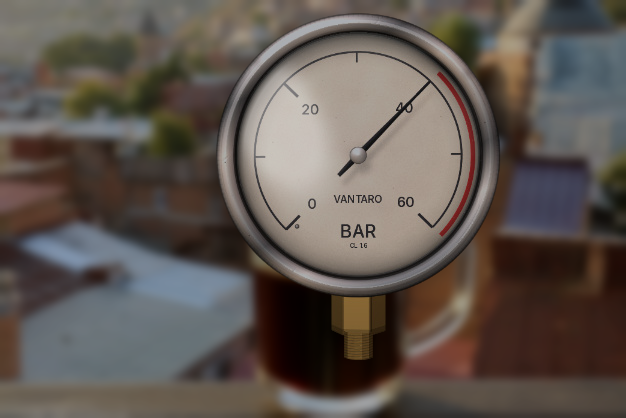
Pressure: 40 bar
